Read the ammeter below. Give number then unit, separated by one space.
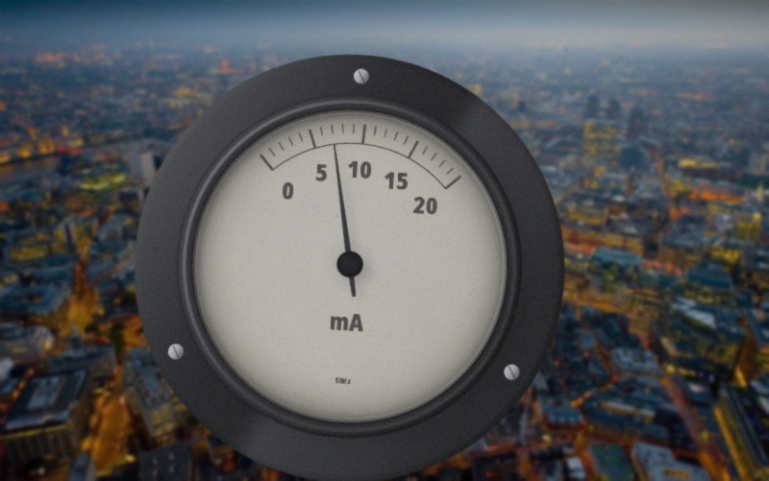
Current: 7 mA
